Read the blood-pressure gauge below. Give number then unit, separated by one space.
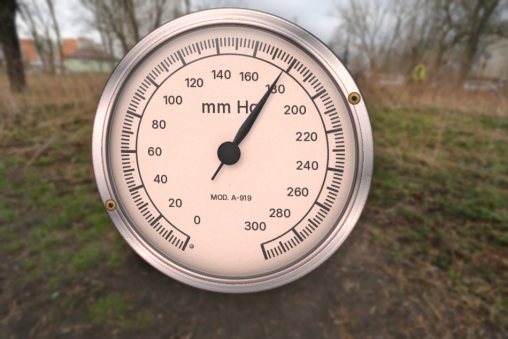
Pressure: 178 mmHg
